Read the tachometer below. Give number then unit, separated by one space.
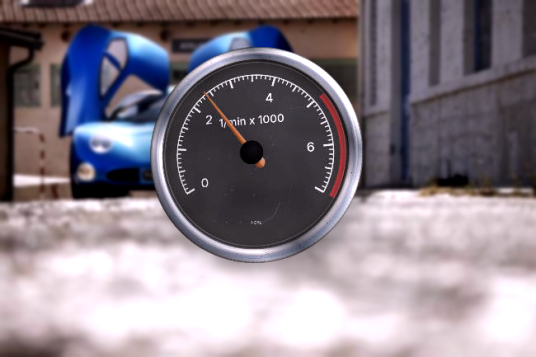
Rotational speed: 2400 rpm
